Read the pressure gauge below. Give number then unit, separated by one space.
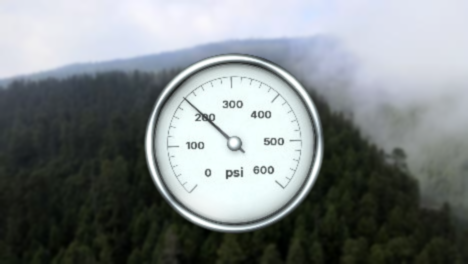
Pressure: 200 psi
